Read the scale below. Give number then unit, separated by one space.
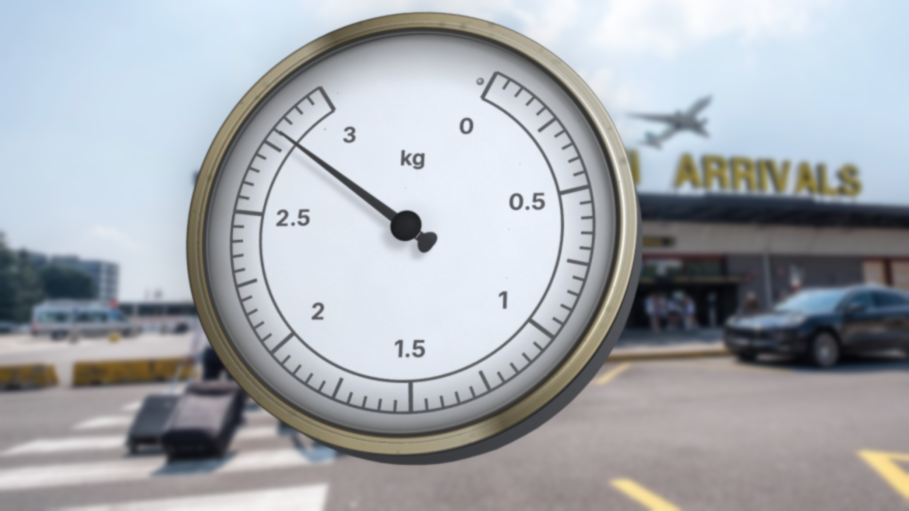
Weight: 2.8 kg
